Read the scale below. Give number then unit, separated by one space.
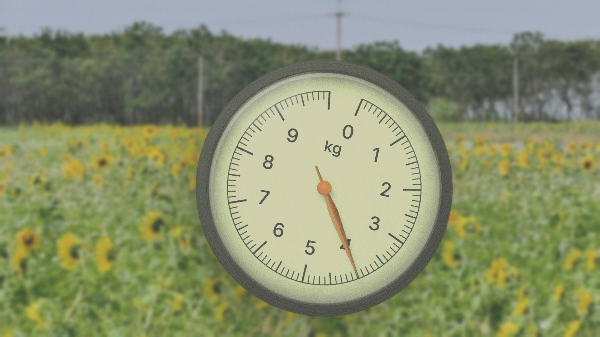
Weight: 4 kg
